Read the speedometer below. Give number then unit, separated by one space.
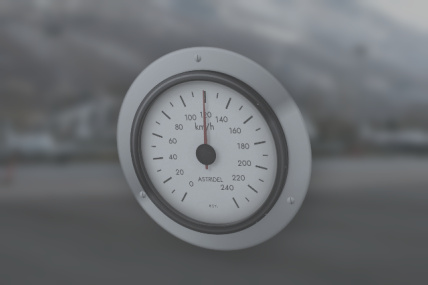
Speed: 120 km/h
